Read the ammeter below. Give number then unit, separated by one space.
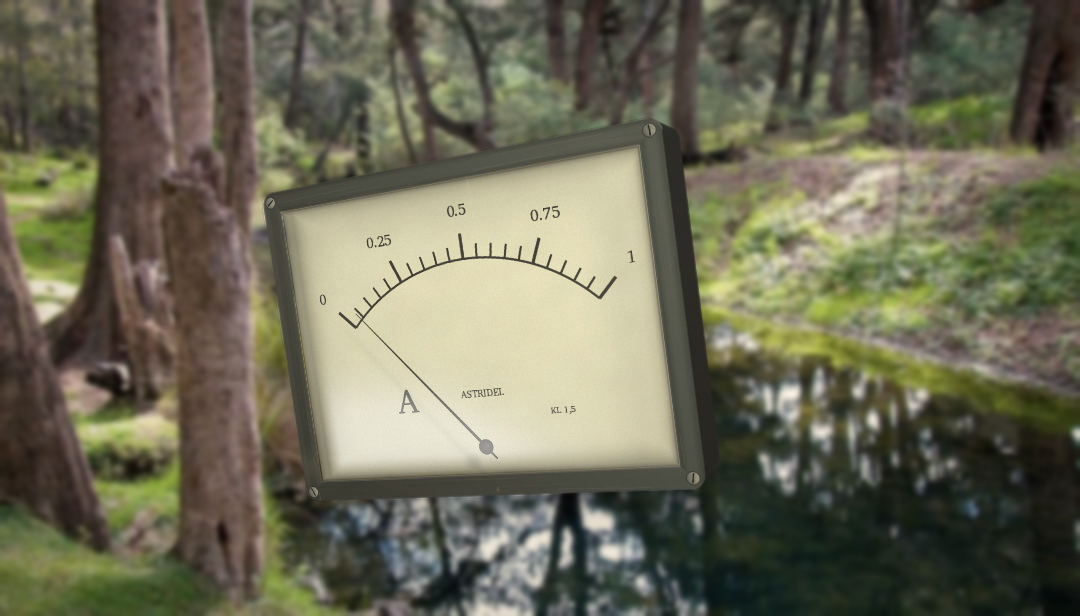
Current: 0.05 A
